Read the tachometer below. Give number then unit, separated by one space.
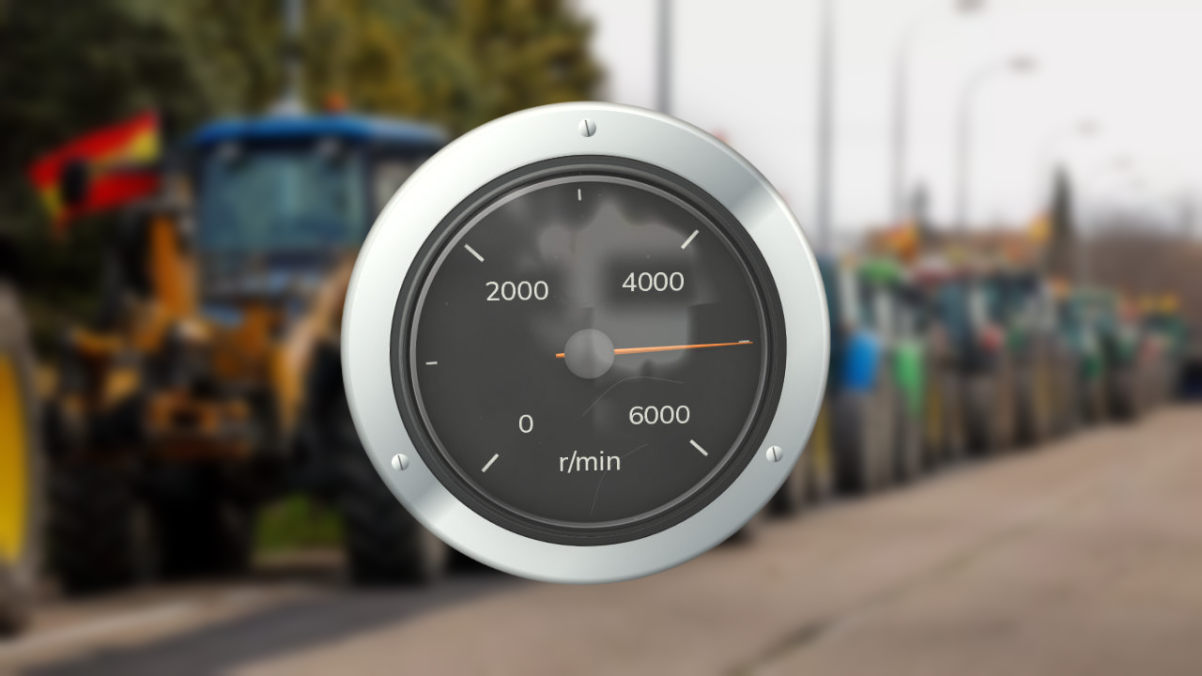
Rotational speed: 5000 rpm
